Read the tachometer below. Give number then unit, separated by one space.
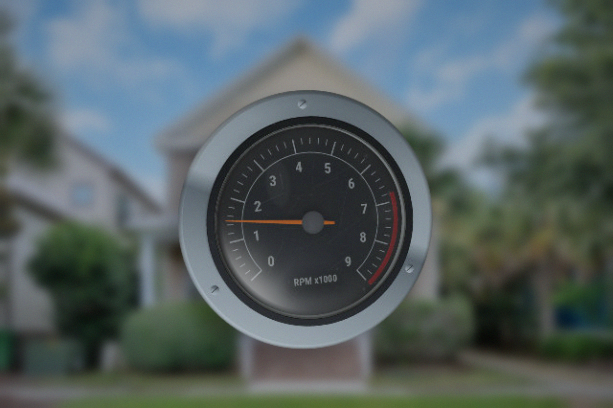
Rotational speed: 1500 rpm
